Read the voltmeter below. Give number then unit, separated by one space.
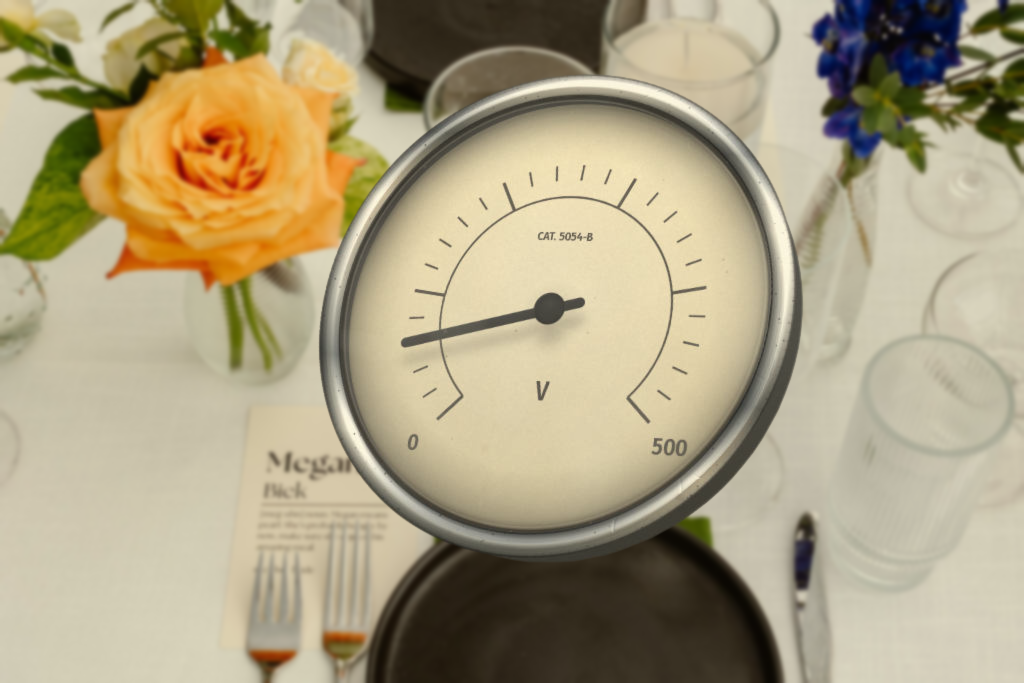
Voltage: 60 V
